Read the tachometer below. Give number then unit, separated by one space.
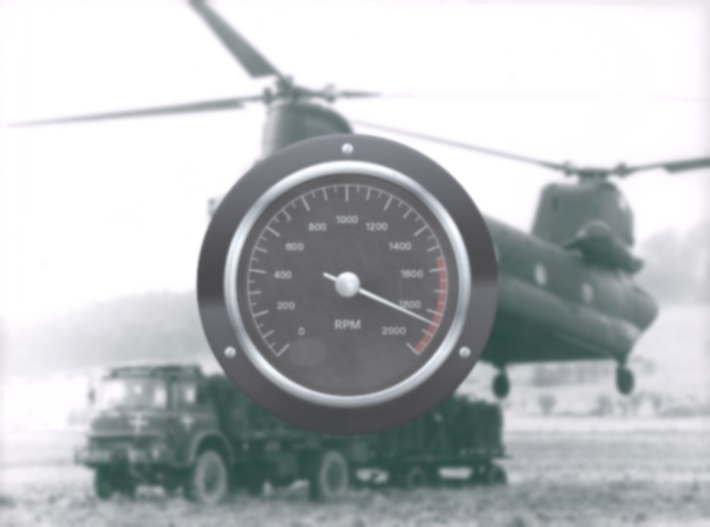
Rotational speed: 1850 rpm
